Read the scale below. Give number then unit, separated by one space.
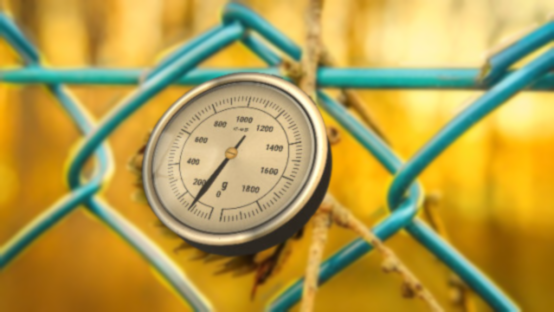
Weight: 100 g
